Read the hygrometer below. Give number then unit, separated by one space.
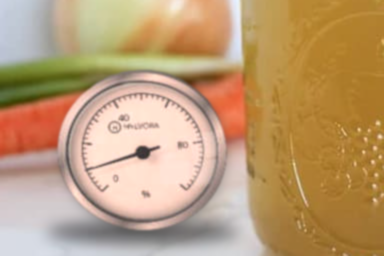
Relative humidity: 10 %
